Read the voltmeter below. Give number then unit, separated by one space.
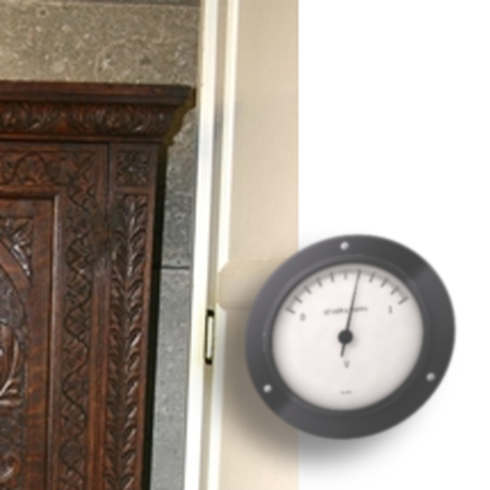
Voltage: 0.6 V
